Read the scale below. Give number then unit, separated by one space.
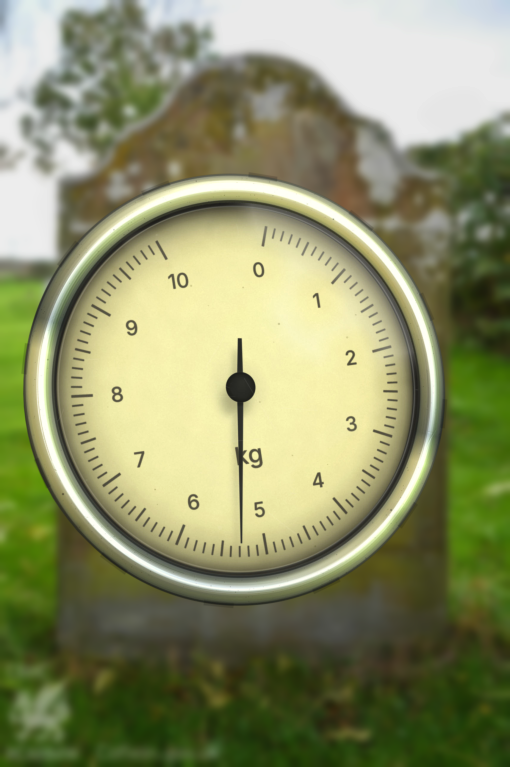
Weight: 5.3 kg
